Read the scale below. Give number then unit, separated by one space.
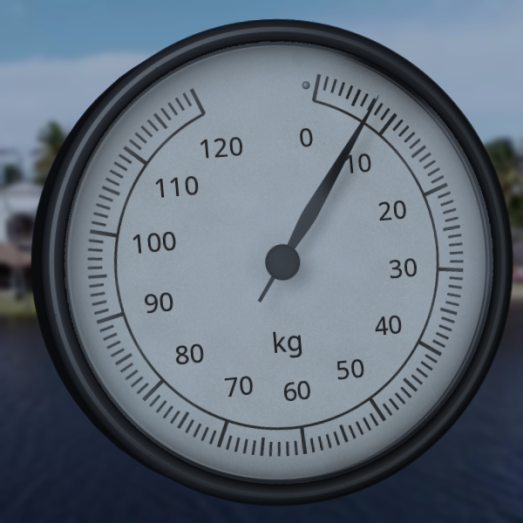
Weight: 7 kg
